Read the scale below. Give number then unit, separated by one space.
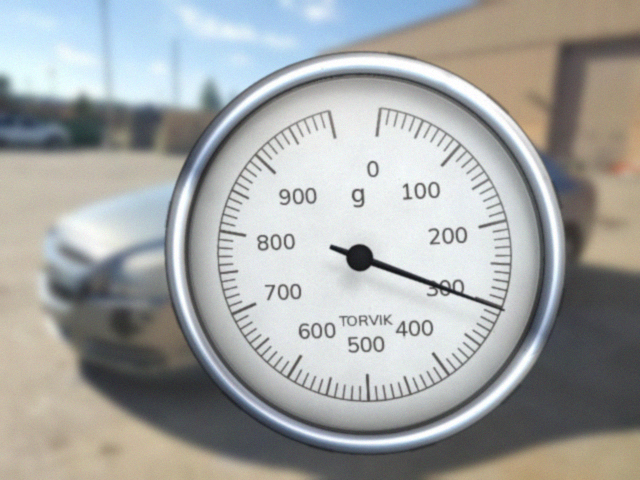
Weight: 300 g
